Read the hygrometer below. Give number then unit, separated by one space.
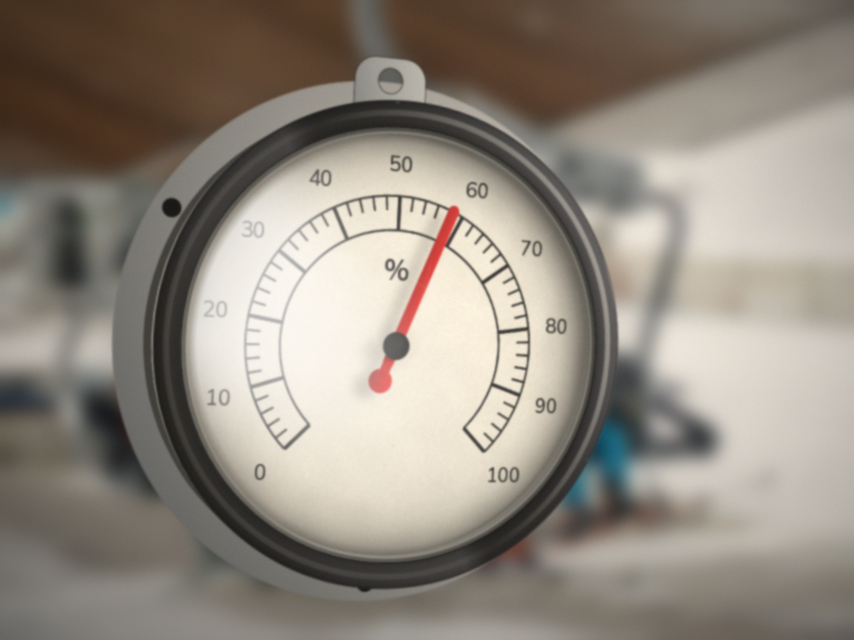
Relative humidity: 58 %
